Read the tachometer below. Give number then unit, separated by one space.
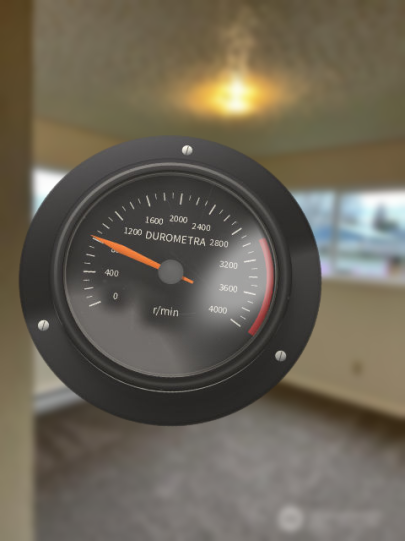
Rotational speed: 800 rpm
